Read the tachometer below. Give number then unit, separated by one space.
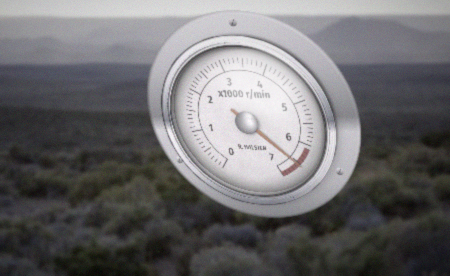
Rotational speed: 6500 rpm
